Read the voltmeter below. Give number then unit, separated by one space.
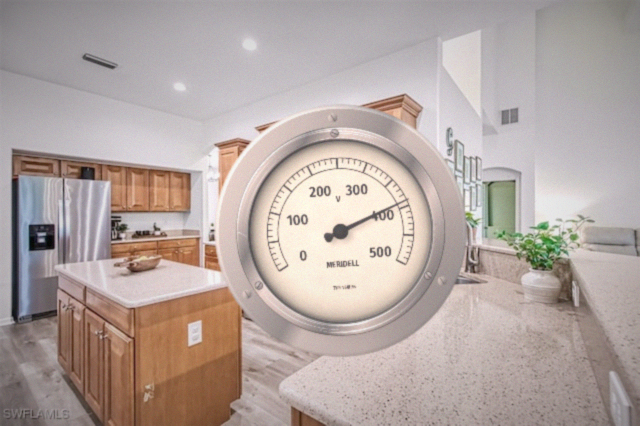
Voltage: 390 V
